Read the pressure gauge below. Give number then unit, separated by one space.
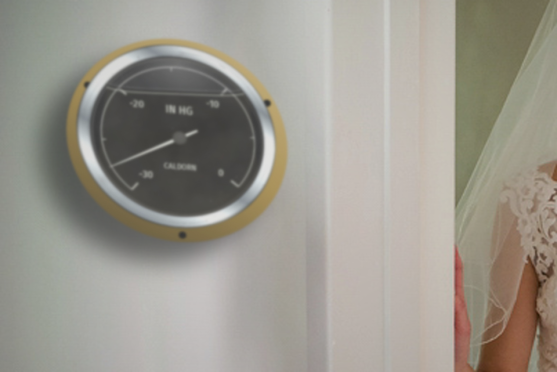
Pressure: -27.5 inHg
